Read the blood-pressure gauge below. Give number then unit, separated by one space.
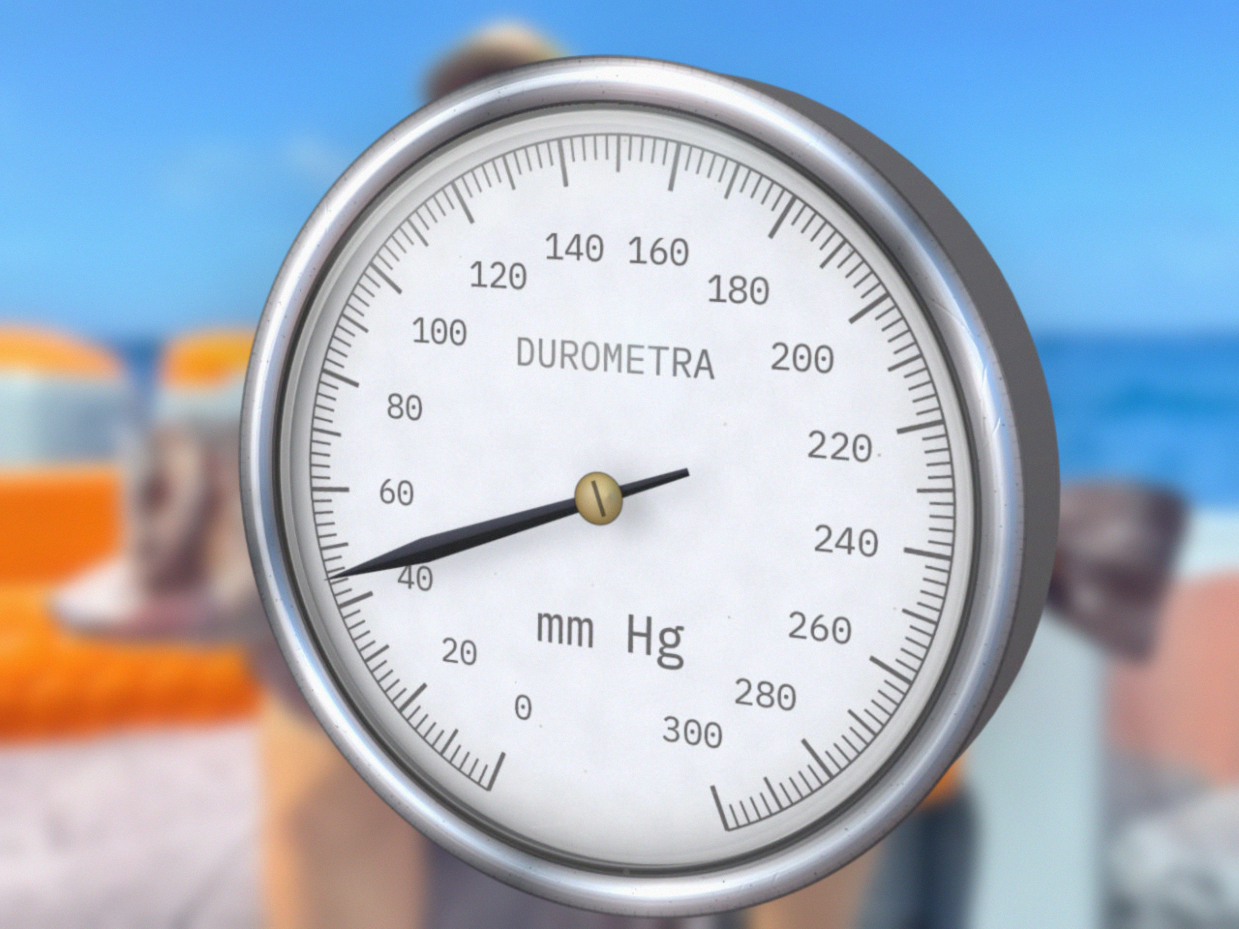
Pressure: 45 mmHg
